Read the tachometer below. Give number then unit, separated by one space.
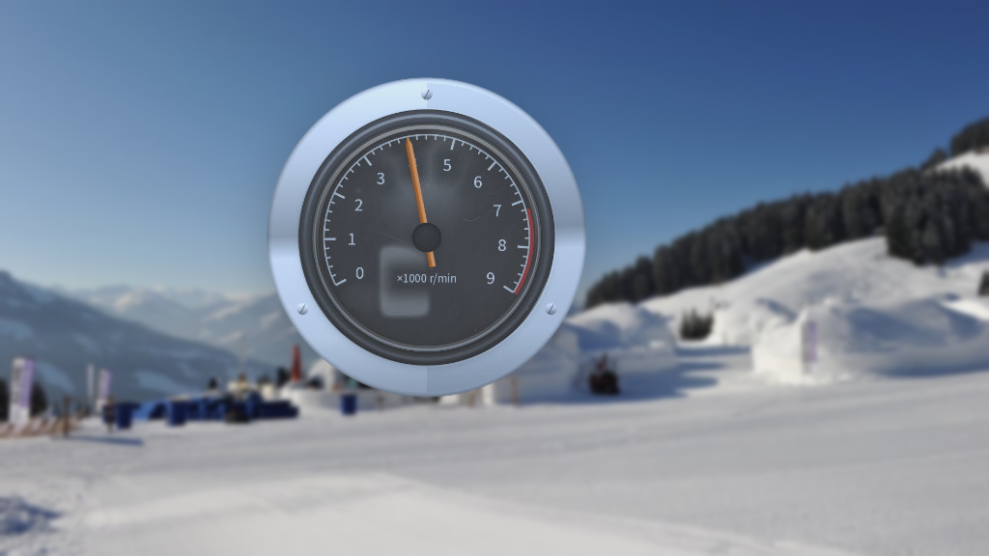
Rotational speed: 4000 rpm
